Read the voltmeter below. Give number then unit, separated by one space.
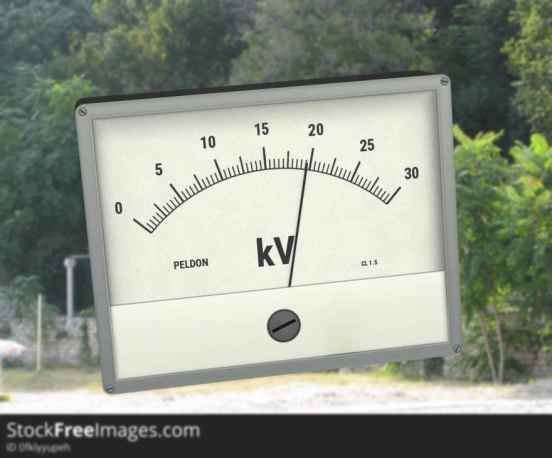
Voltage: 19.5 kV
